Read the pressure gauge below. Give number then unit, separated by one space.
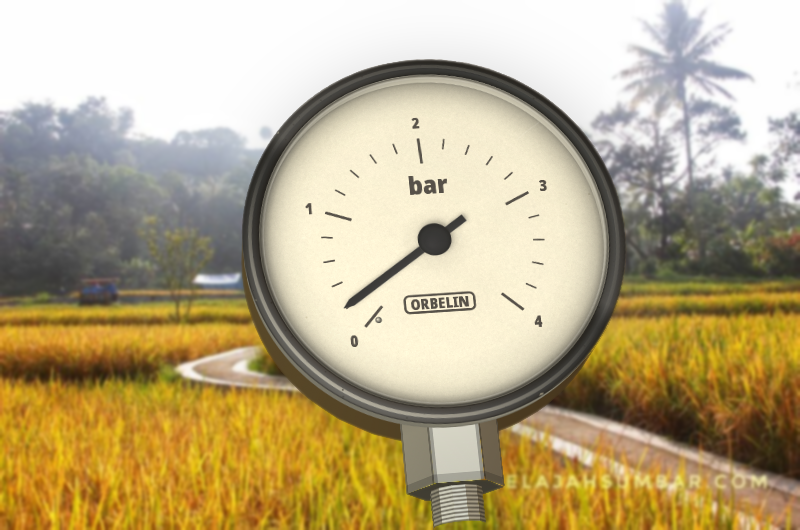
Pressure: 0.2 bar
